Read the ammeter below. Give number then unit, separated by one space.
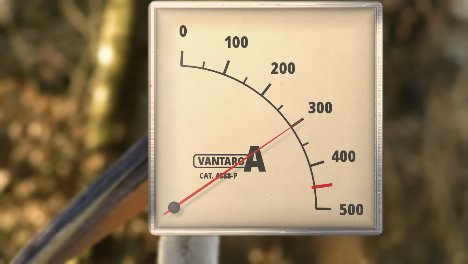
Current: 300 A
